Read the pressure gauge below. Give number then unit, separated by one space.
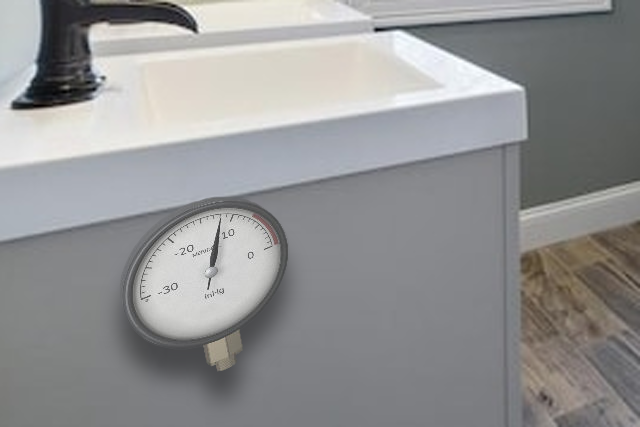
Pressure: -12 inHg
